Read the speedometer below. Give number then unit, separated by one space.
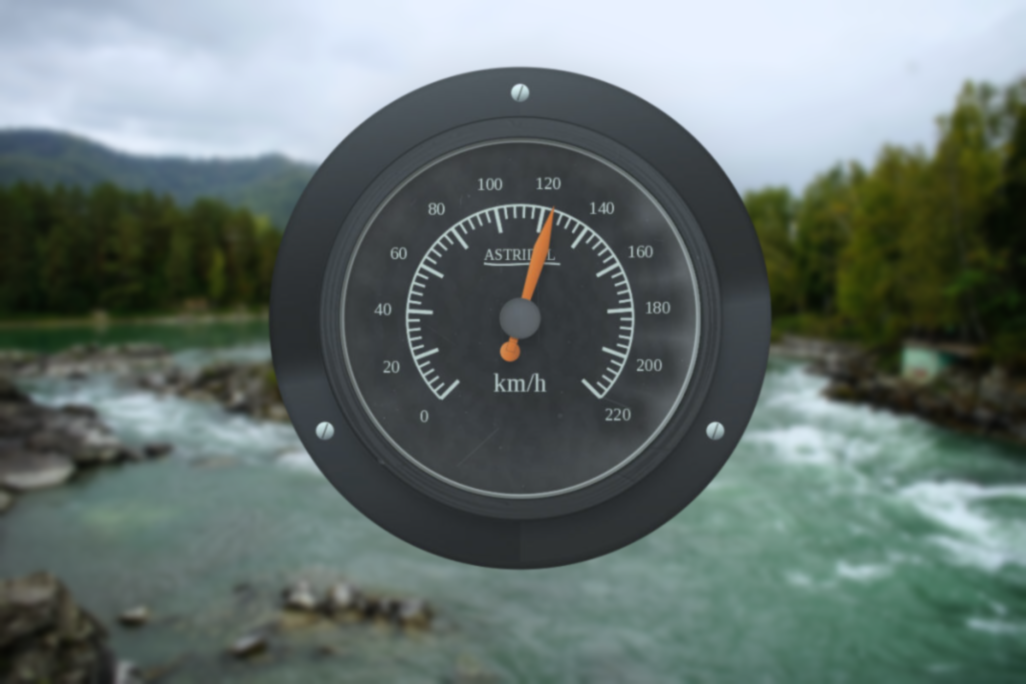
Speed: 124 km/h
